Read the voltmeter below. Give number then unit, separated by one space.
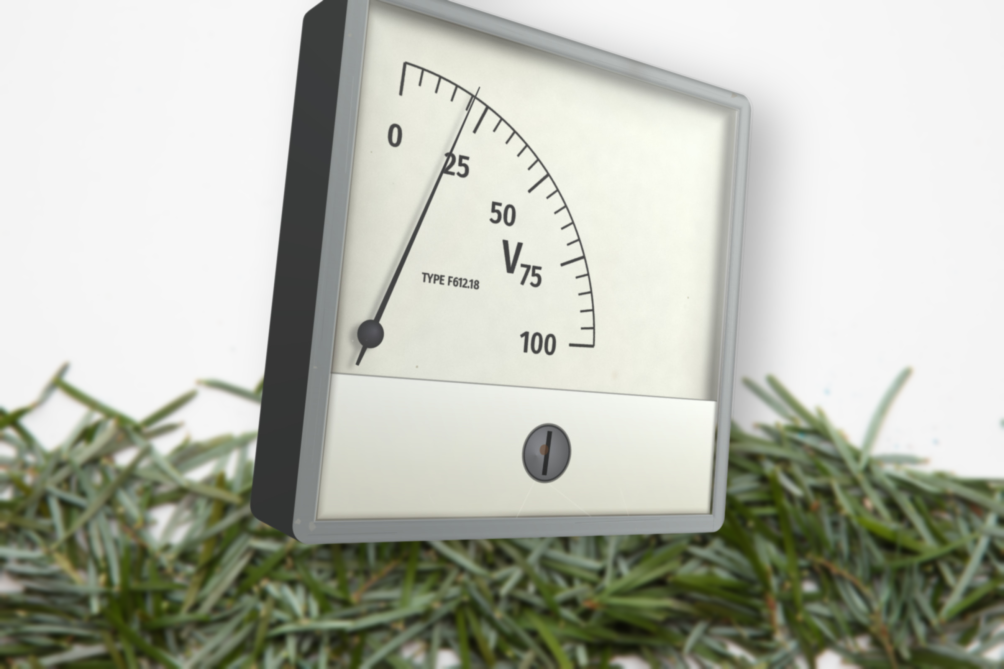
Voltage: 20 V
